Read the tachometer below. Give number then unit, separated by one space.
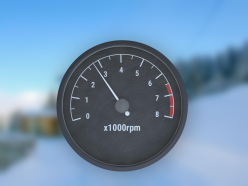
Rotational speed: 2750 rpm
